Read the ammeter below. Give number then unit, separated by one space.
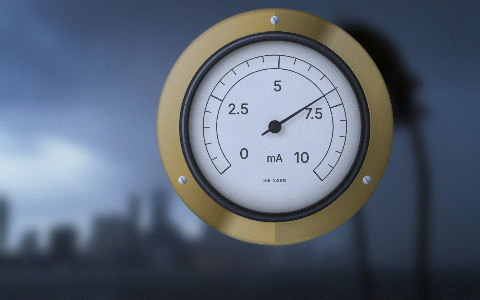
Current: 7 mA
